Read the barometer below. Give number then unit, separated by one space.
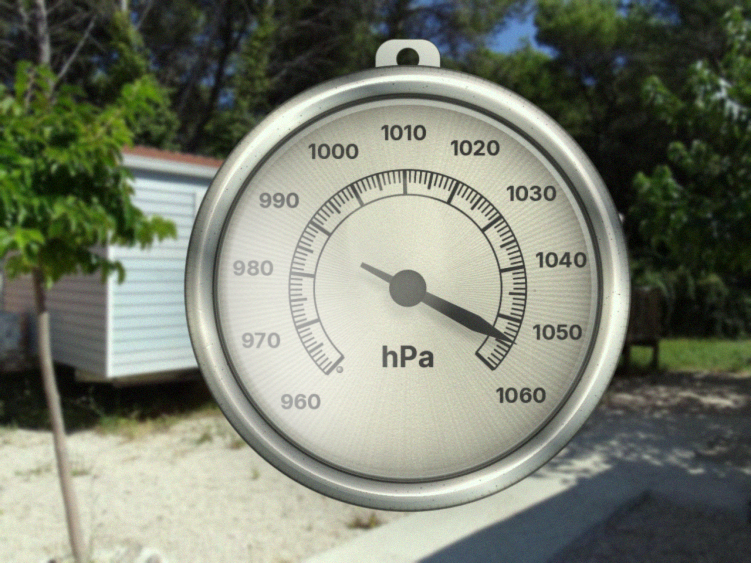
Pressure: 1054 hPa
